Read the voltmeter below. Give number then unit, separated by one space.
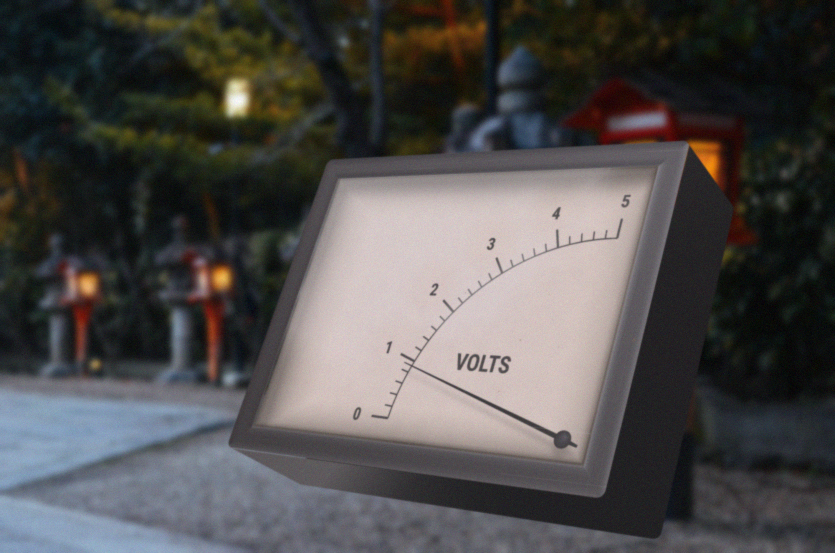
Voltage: 0.9 V
